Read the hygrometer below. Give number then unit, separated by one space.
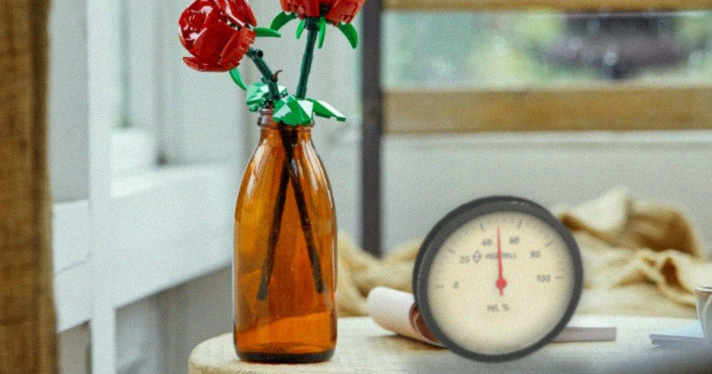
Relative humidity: 48 %
